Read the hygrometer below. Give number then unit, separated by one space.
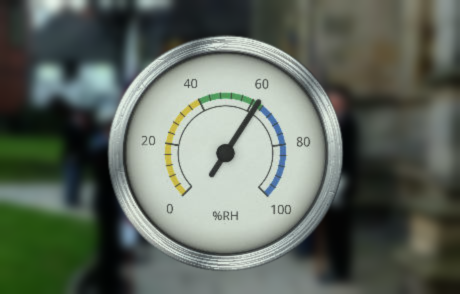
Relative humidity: 62 %
